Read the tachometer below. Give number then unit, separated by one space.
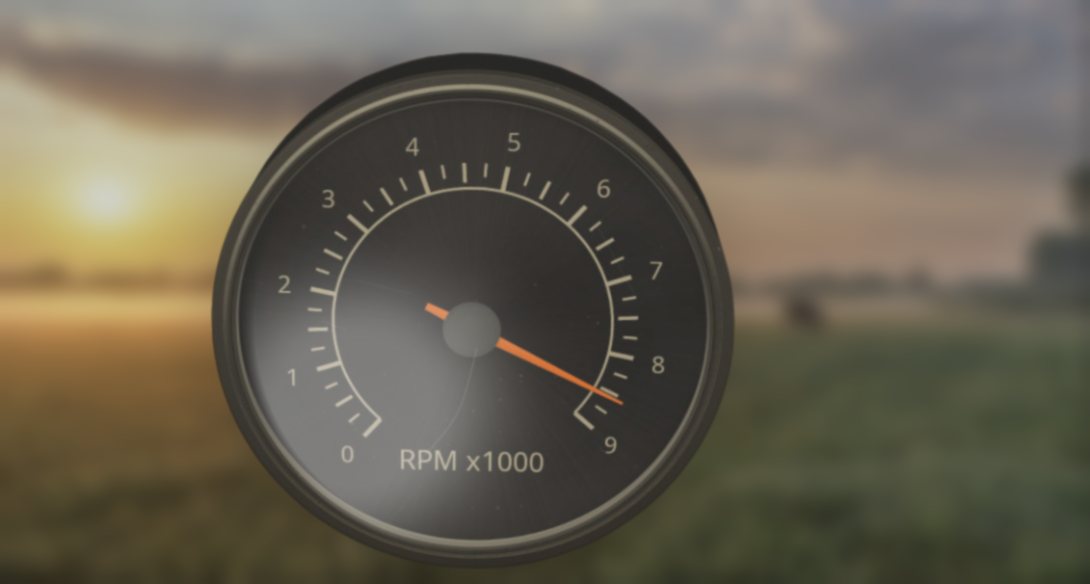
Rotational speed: 8500 rpm
